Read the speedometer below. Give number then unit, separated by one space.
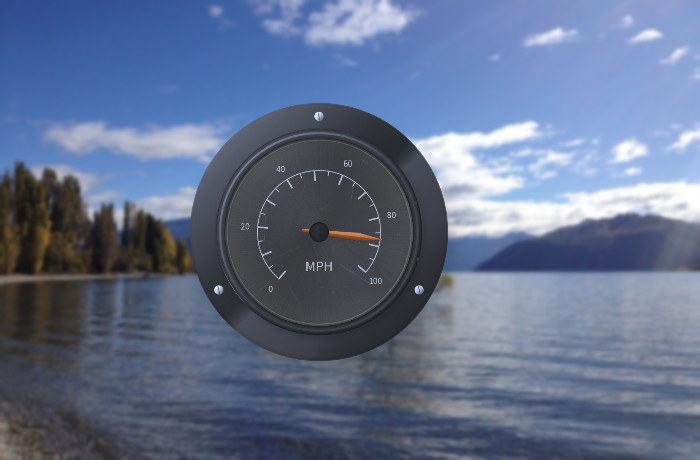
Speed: 87.5 mph
